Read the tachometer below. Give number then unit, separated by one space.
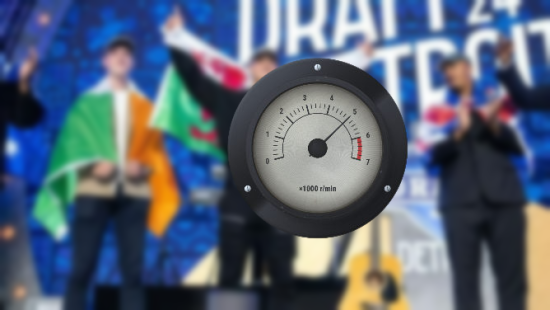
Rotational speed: 5000 rpm
